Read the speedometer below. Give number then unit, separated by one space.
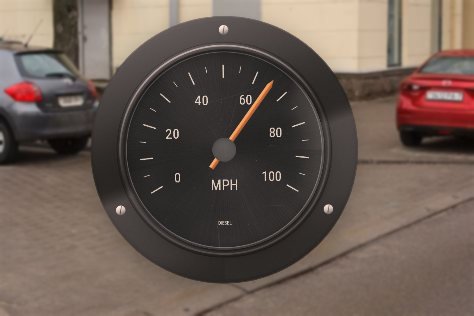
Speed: 65 mph
